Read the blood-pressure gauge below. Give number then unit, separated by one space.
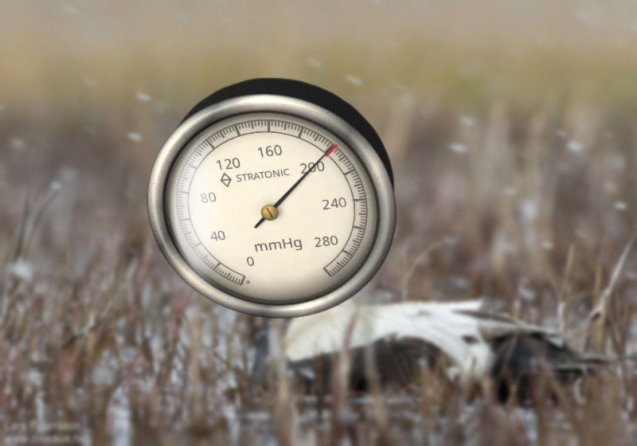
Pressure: 200 mmHg
